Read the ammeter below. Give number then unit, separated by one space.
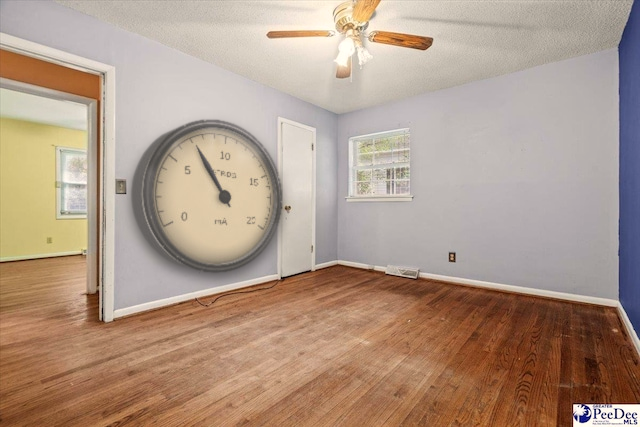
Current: 7 mA
